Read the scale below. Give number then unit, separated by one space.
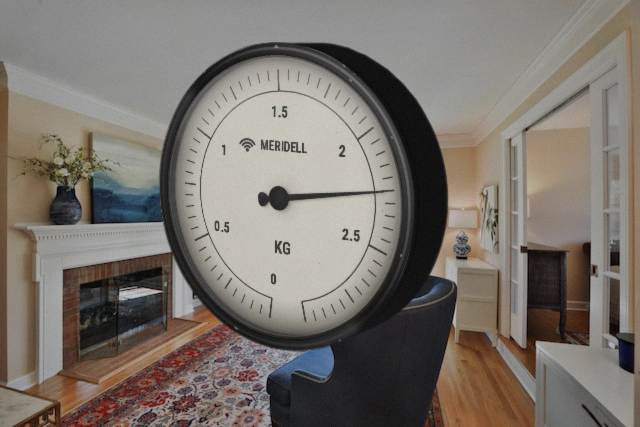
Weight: 2.25 kg
